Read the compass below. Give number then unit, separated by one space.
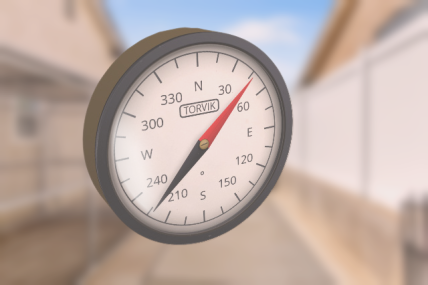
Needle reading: 45 °
